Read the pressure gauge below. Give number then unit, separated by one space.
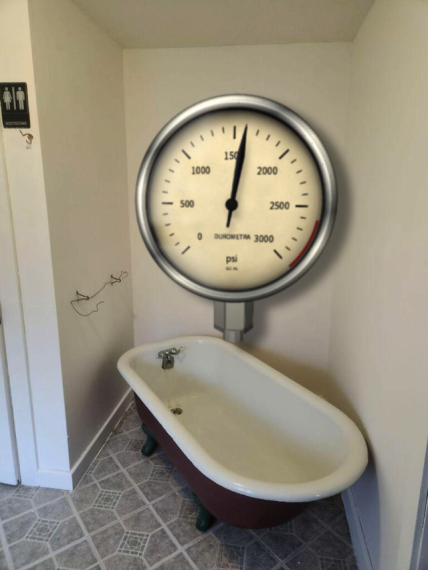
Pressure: 1600 psi
